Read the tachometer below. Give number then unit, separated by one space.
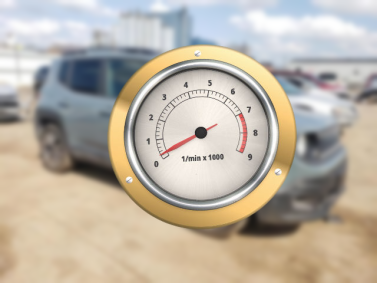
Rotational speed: 200 rpm
